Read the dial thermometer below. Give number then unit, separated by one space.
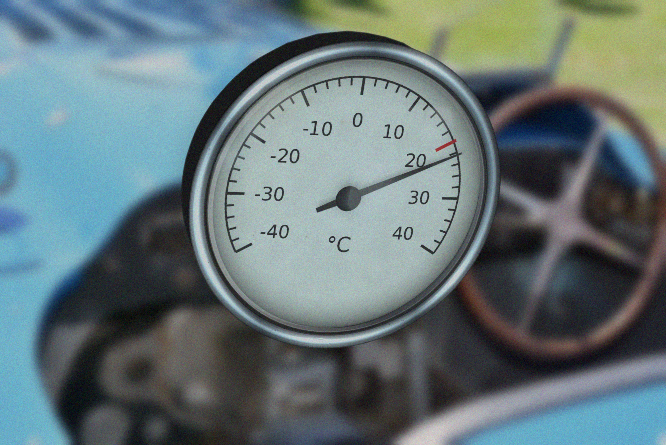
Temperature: 22 °C
